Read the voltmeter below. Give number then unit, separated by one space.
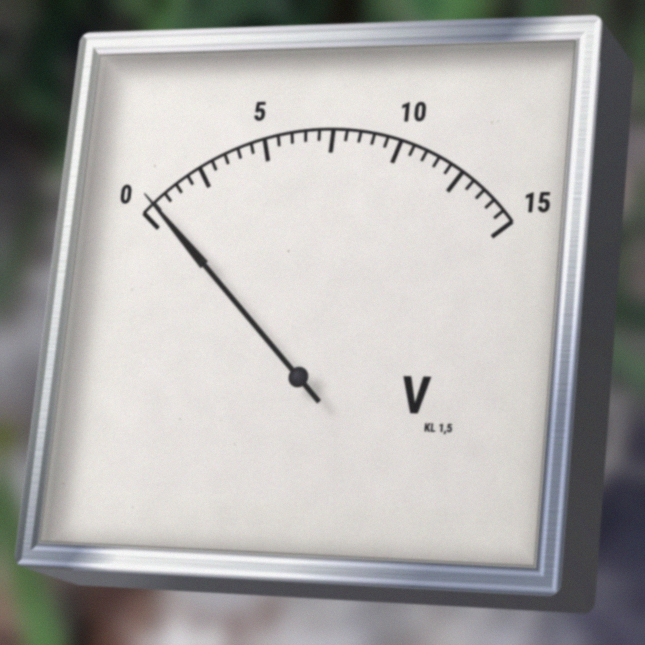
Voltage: 0.5 V
